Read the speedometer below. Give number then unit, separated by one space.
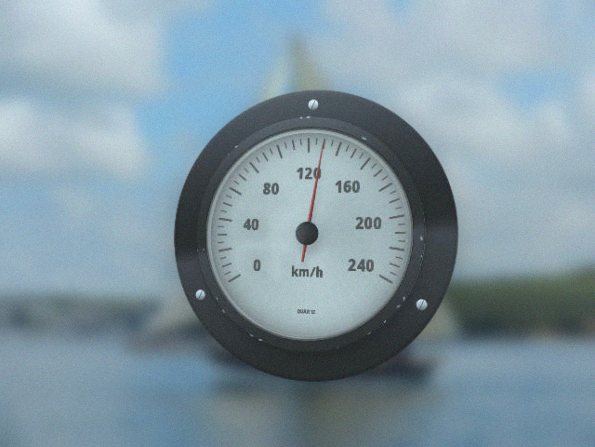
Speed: 130 km/h
